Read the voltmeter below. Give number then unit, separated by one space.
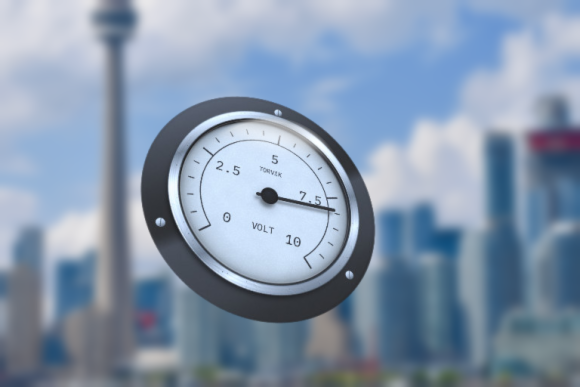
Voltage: 8 V
